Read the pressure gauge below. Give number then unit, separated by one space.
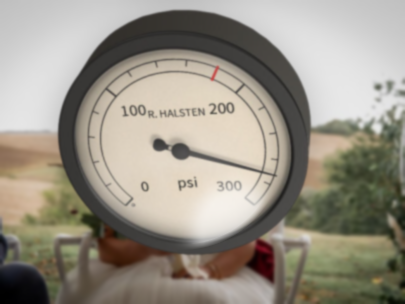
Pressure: 270 psi
